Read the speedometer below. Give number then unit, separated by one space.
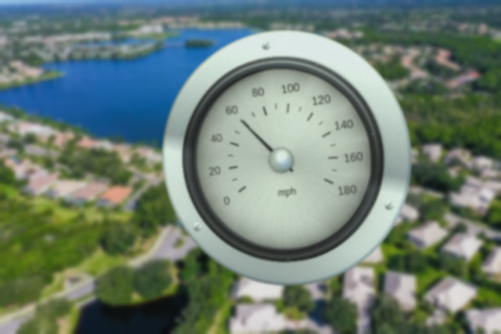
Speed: 60 mph
